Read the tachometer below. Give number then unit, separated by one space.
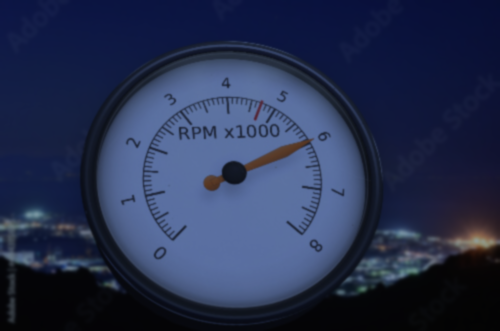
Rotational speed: 6000 rpm
